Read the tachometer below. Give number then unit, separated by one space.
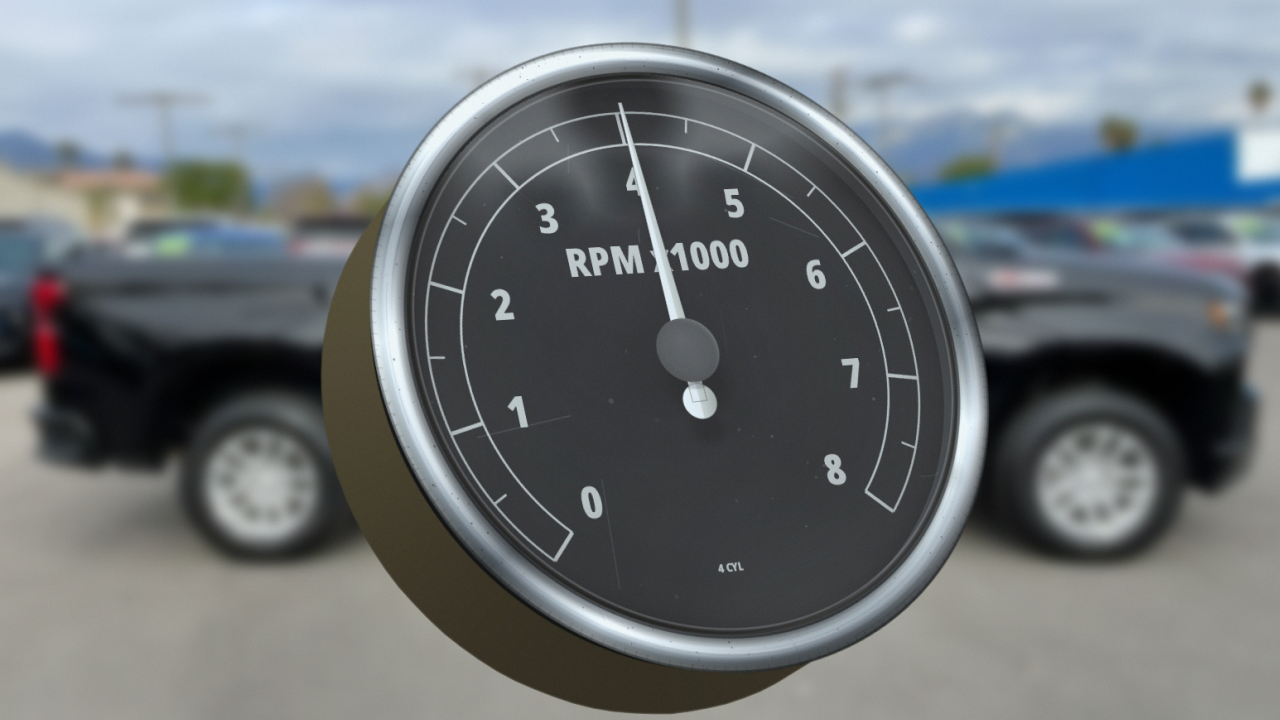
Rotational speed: 4000 rpm
